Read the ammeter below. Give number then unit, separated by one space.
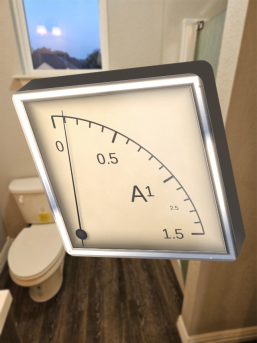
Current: 0.1 A
